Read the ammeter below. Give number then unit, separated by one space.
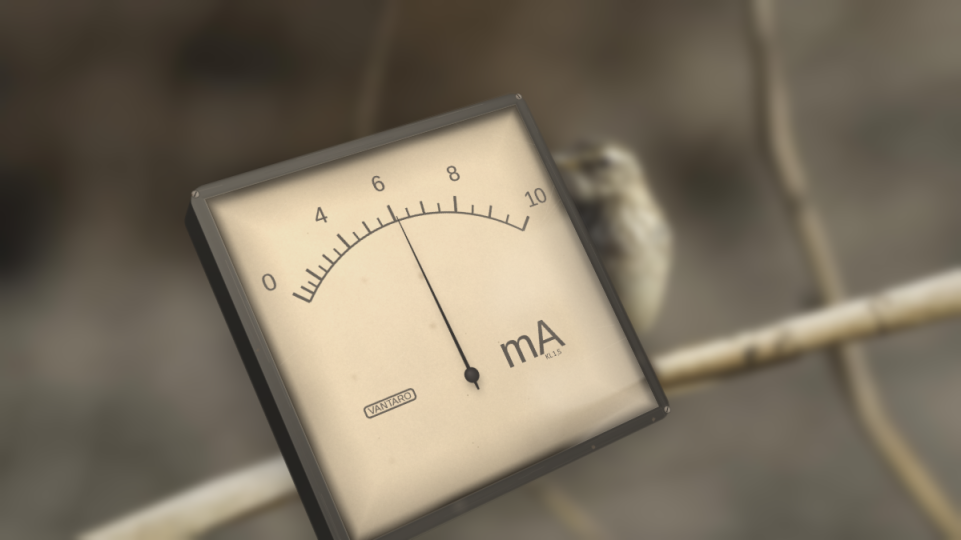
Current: 6 mA
